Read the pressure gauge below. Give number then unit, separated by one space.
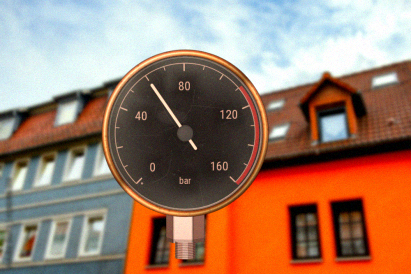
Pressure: 60 bar
